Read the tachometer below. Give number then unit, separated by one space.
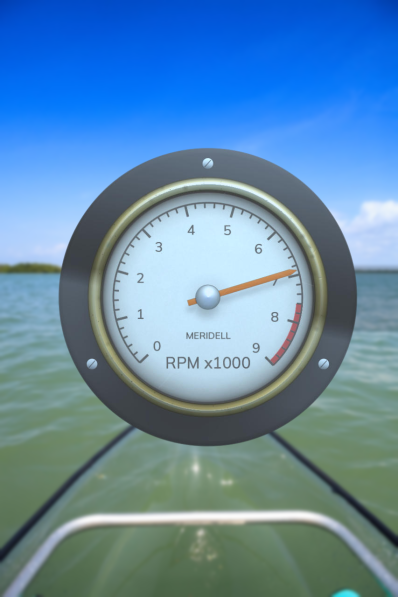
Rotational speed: 6900 rpm
